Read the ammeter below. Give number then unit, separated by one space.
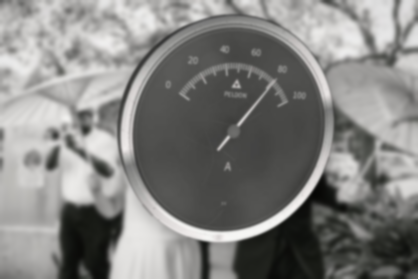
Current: 80 A
